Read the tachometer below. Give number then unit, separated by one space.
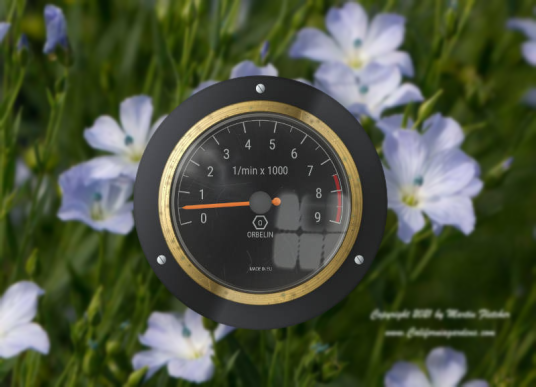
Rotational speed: 500 rpm
